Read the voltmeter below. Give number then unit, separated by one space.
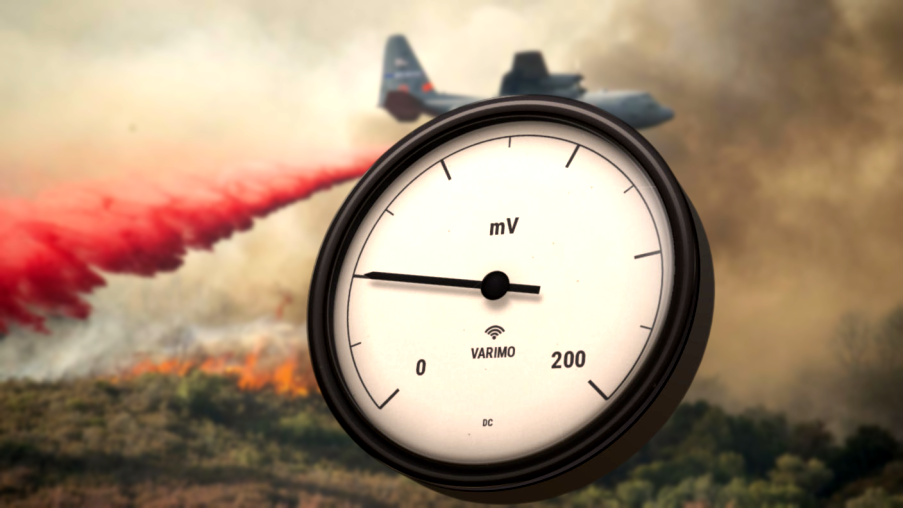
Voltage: 40 mV
